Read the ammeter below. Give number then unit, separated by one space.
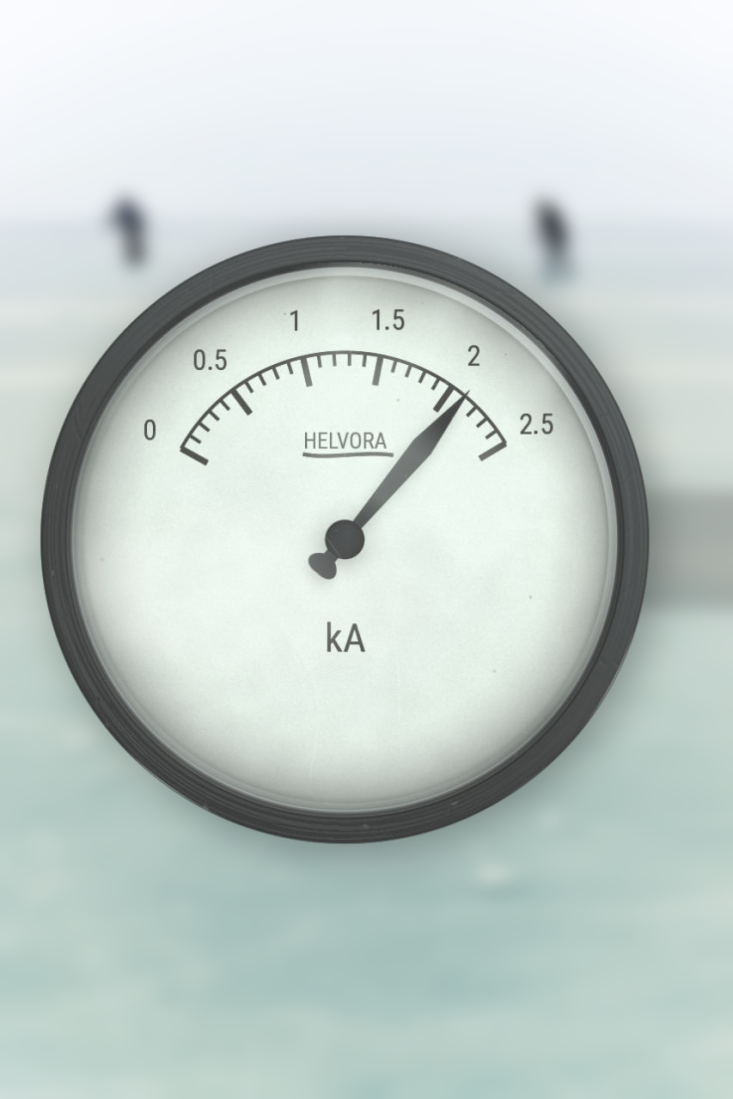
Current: 2.1 kA
